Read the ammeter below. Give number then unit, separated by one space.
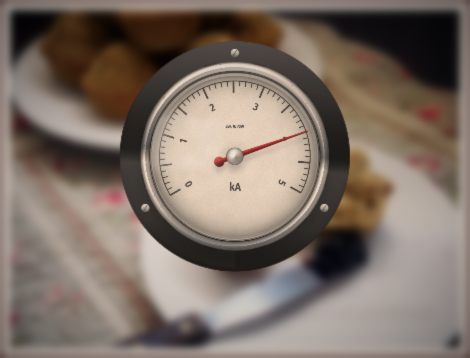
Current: 4 kA
